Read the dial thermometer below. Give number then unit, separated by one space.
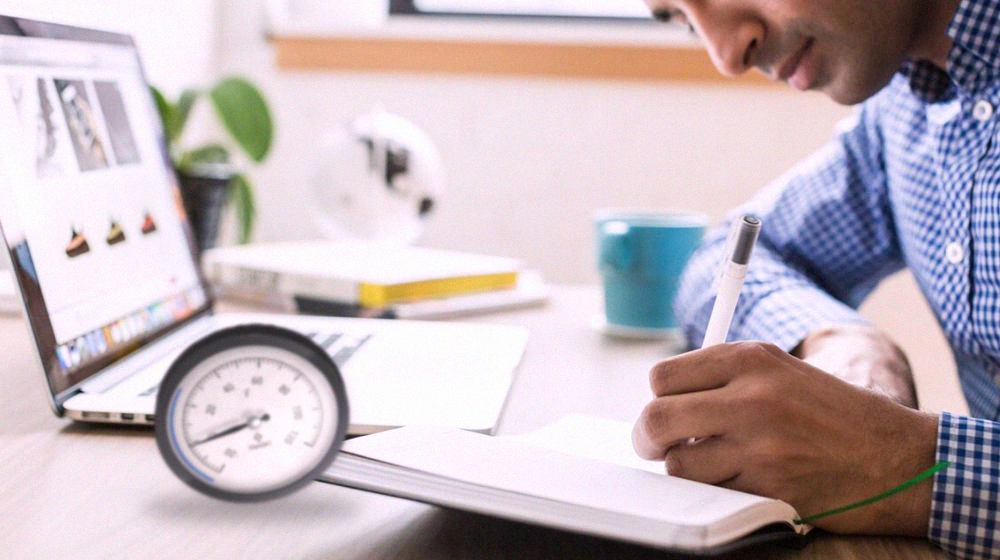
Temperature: 0 °F
